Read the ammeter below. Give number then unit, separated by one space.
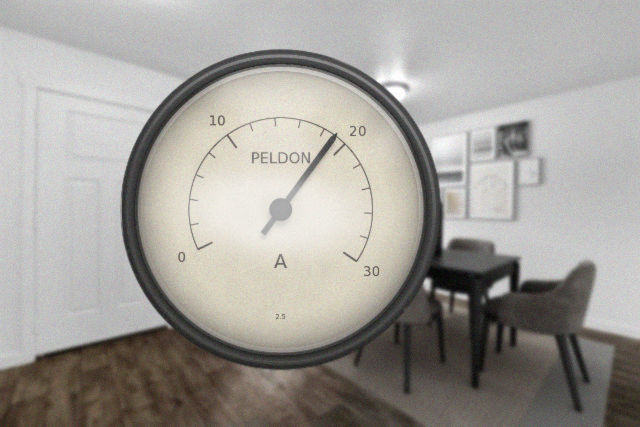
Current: 19 A
